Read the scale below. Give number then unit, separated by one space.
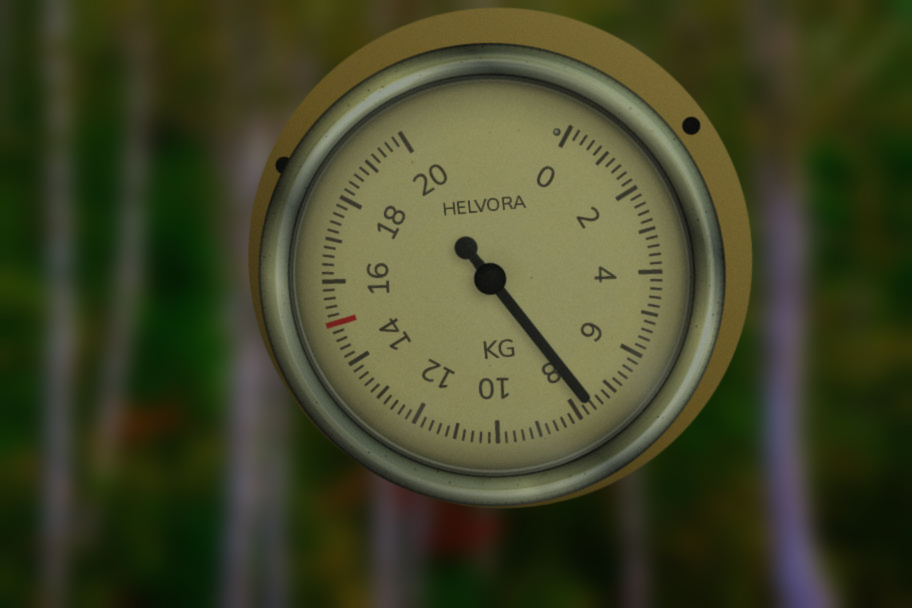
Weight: 7.6 kg
